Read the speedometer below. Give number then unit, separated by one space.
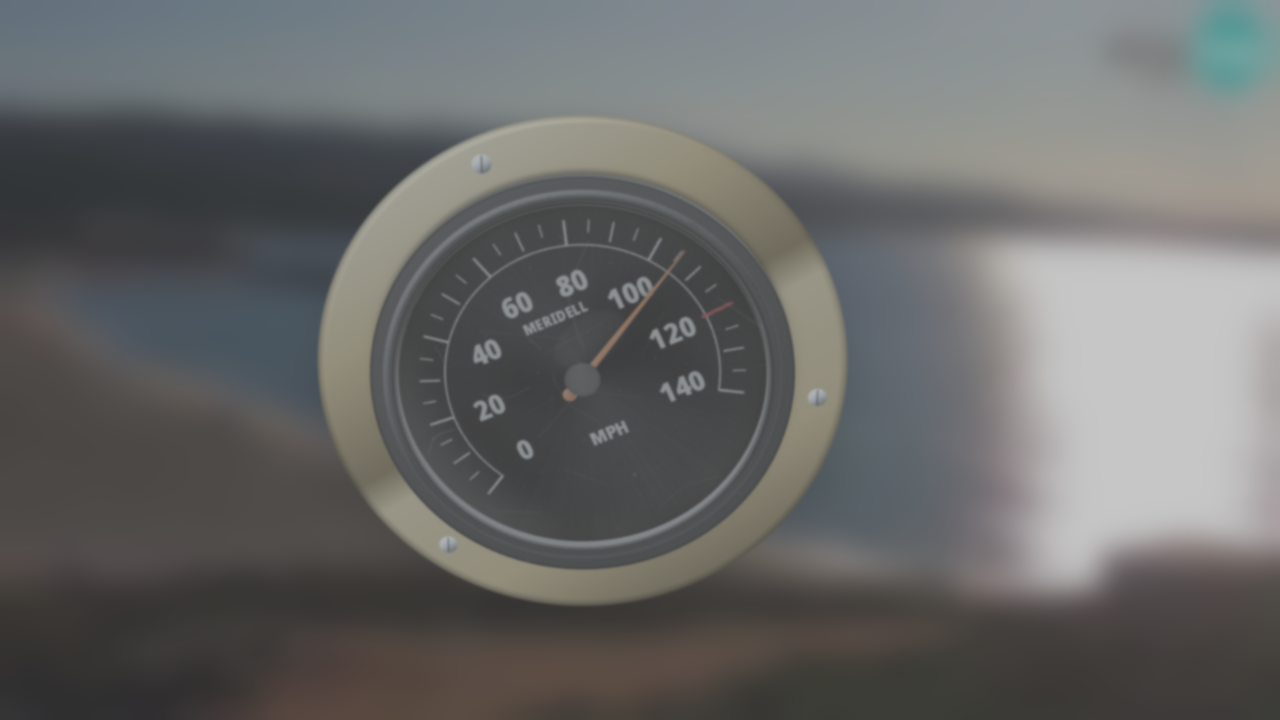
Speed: 105 mph
